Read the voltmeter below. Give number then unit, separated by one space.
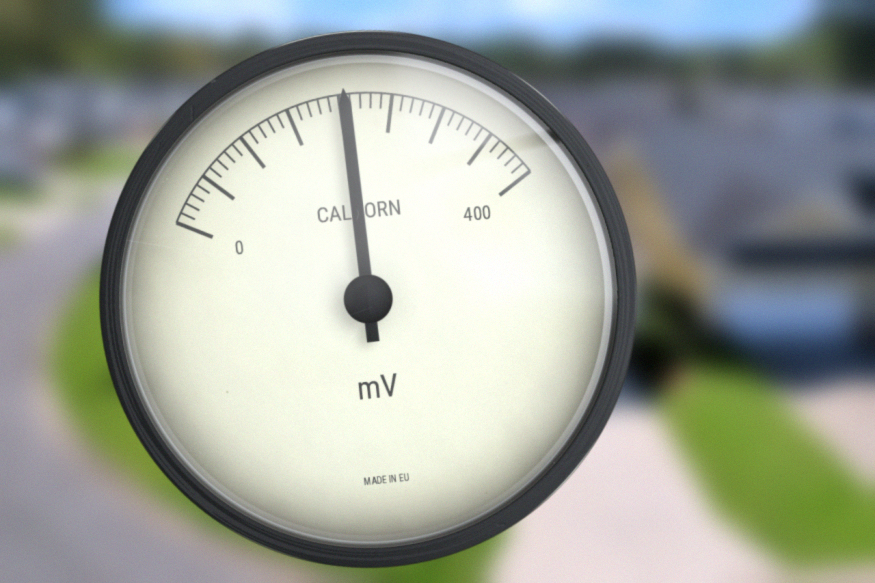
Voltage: 205 mV
